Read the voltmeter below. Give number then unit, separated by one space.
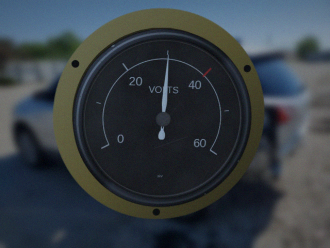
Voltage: 30 V
